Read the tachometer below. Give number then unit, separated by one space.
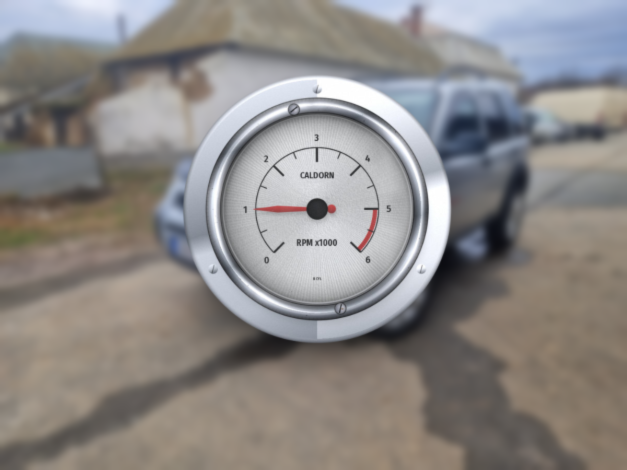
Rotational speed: 1000 rpm
